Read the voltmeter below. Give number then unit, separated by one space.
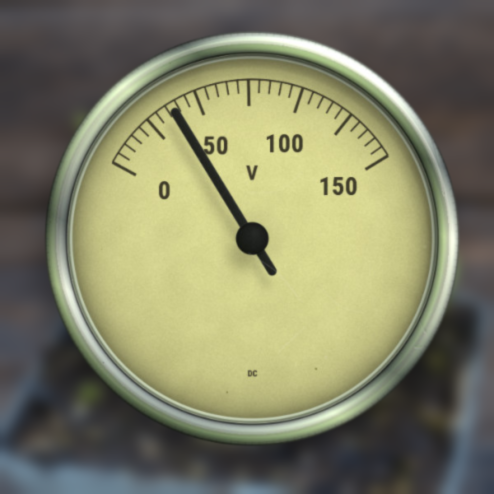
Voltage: 37.5 V
